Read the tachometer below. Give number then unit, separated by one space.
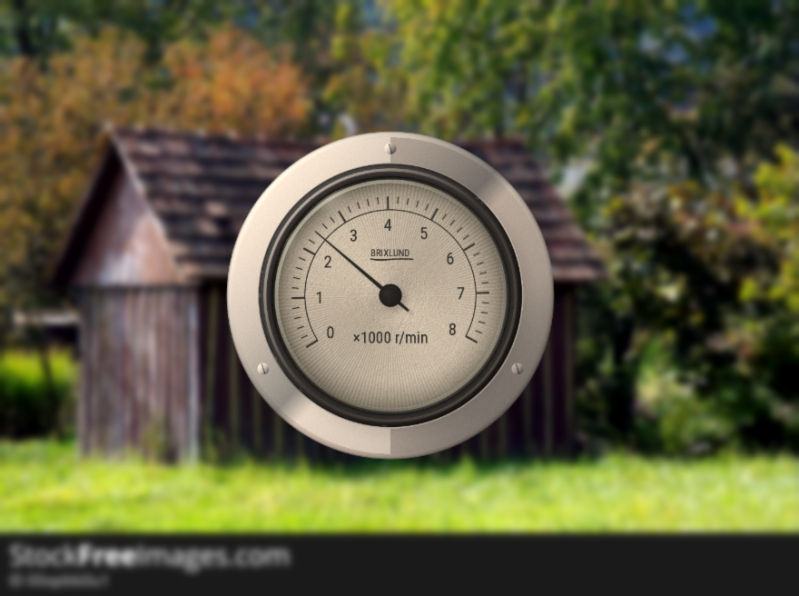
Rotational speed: 2400 rpm
